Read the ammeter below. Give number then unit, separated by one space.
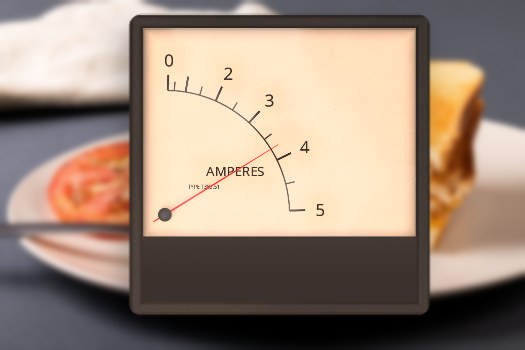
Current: 3.75 A
